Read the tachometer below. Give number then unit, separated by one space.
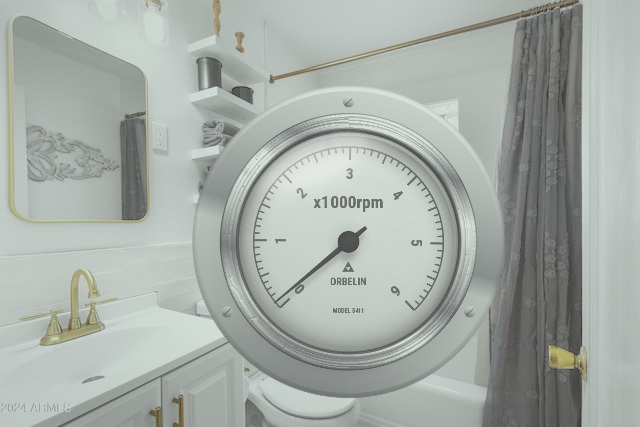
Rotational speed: 100 rpm
